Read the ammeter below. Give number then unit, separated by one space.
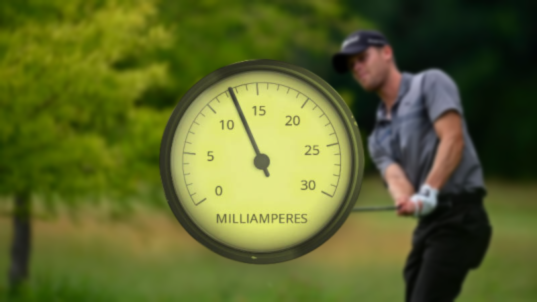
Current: 12.5 mA
